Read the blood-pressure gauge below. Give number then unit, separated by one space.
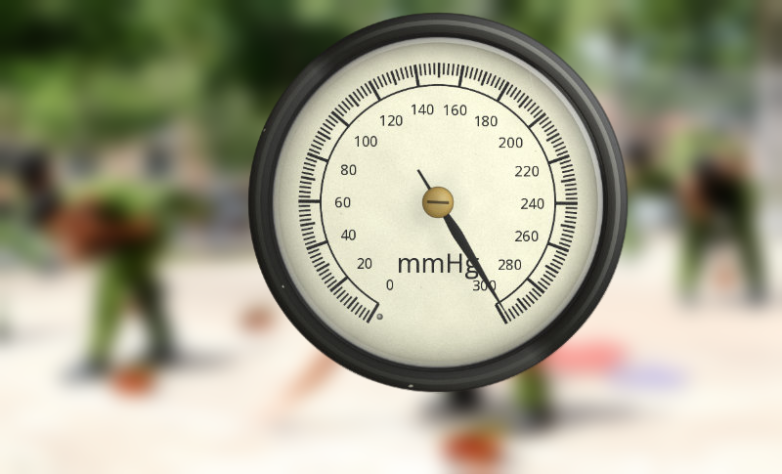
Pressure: 298 mmHg
